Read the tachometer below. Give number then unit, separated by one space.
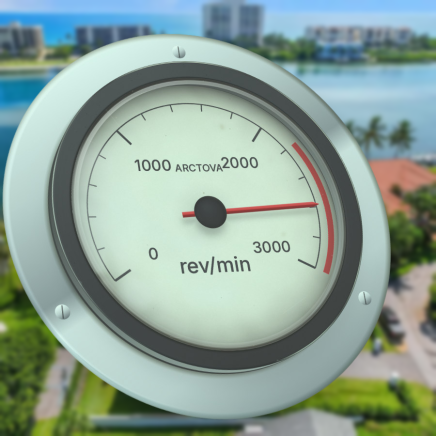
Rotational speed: 2600 rpm
